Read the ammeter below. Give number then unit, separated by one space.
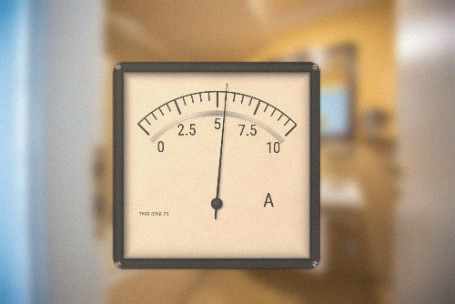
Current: 5.5 A
